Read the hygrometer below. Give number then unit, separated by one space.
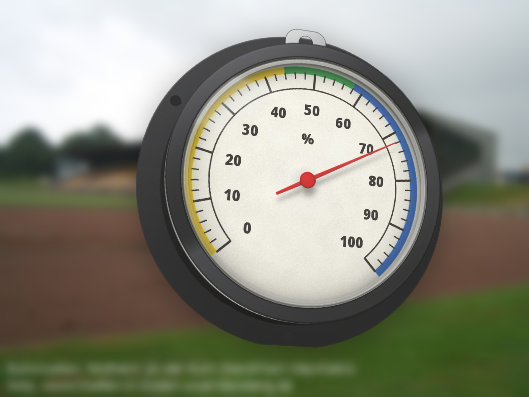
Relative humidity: 72 %
